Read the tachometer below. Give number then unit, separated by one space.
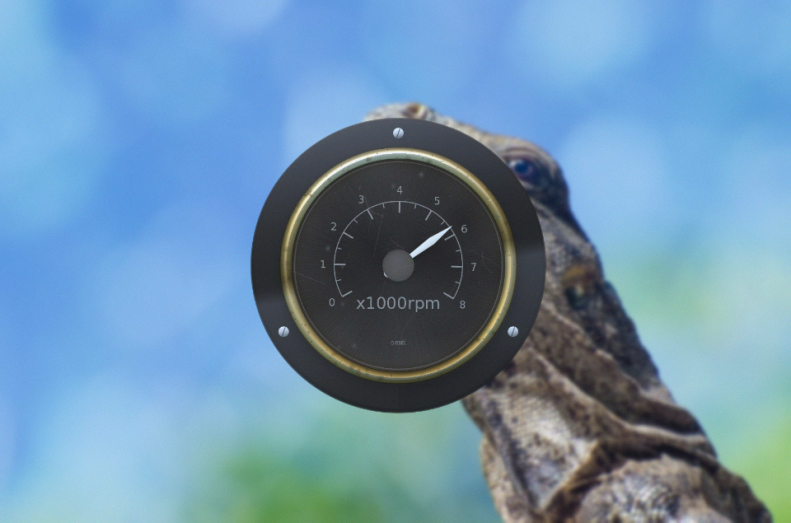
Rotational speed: 5750 rpm
